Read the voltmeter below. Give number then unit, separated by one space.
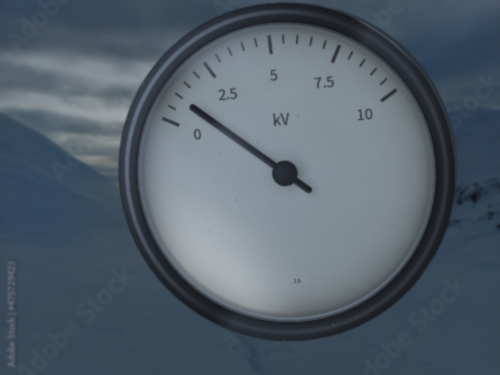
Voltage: 1 kV
